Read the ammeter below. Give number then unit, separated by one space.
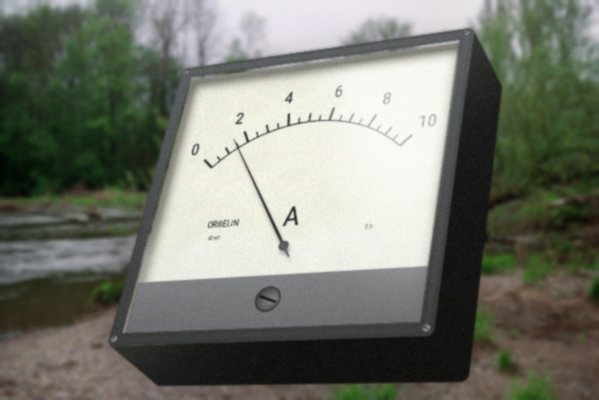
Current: 1.5 A
